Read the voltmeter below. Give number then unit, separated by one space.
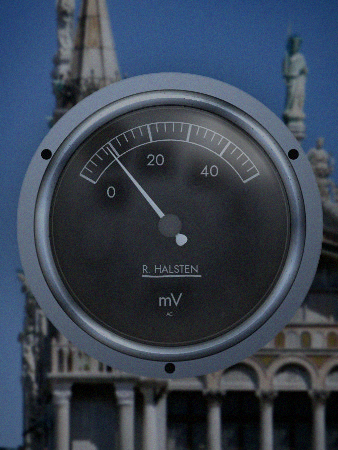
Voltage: 9 mV
